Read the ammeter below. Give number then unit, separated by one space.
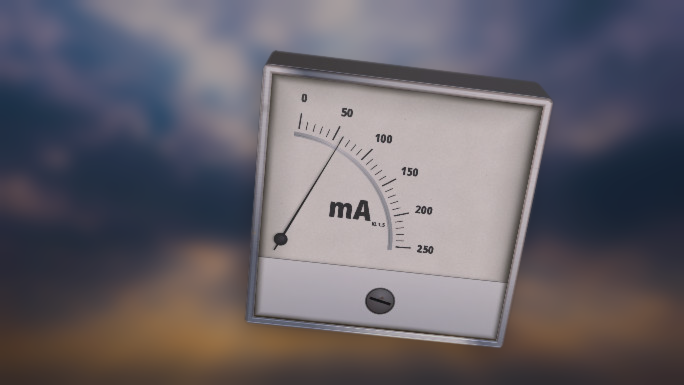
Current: 60 mA
